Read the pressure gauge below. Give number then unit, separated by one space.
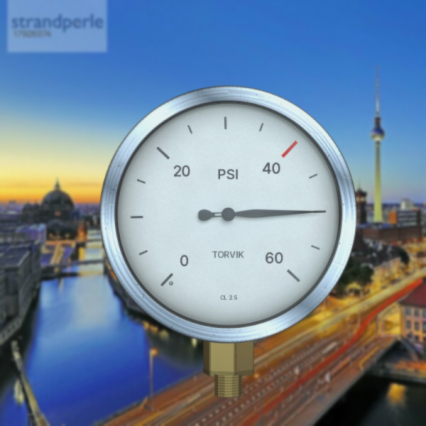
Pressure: 50 psi
